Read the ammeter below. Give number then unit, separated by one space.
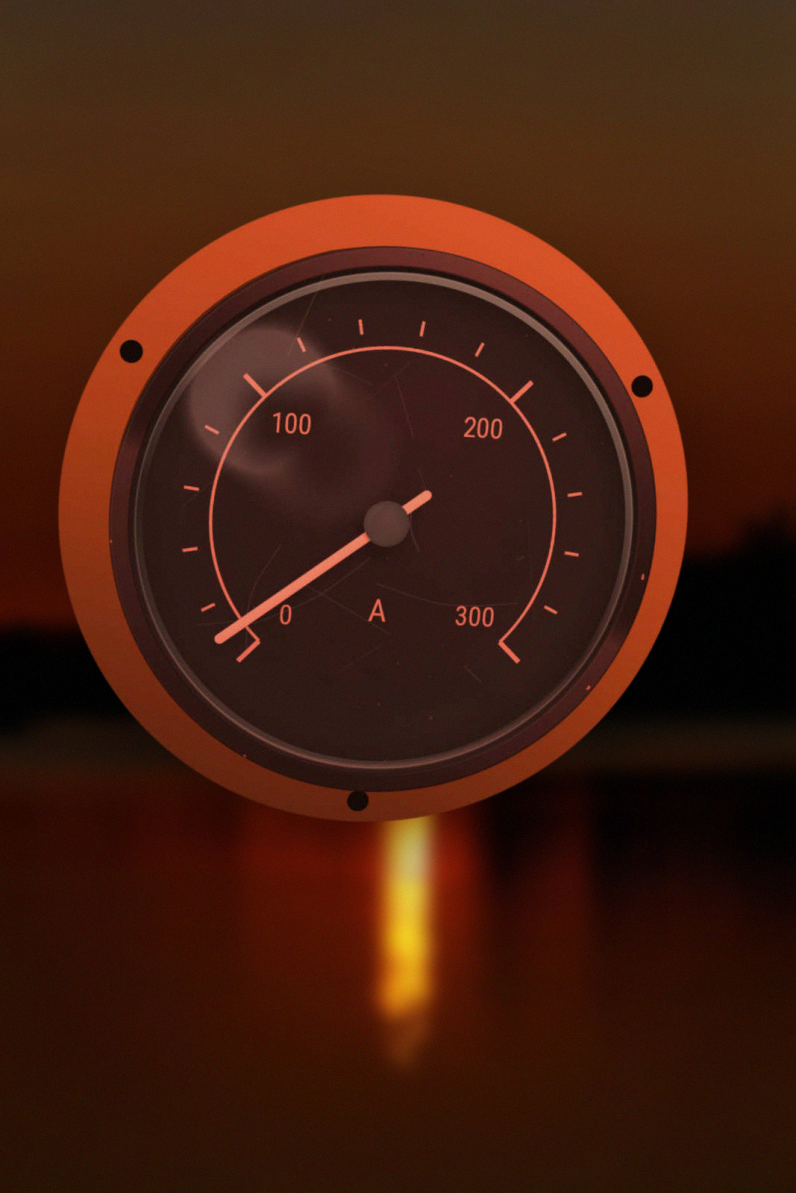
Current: 10 A
